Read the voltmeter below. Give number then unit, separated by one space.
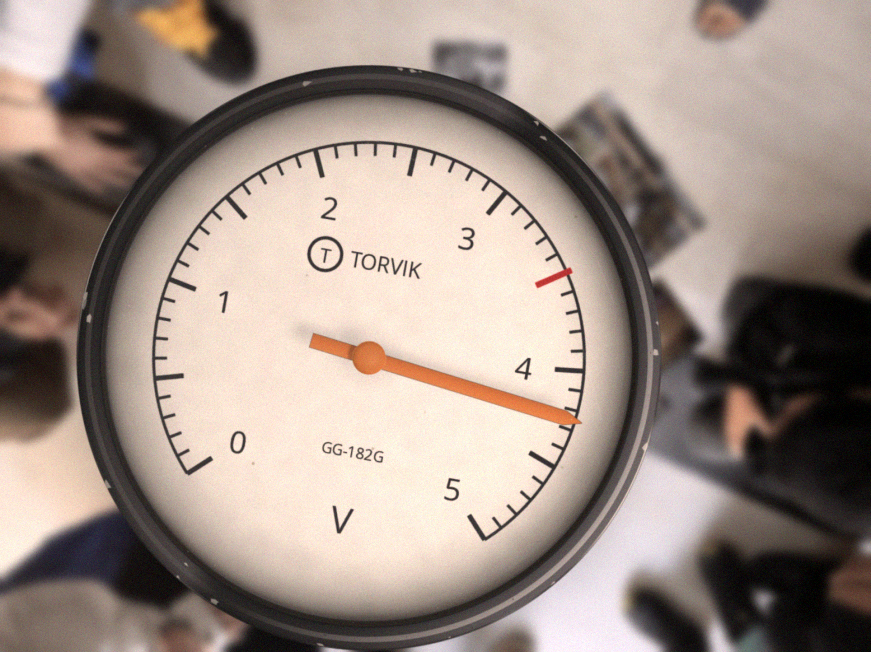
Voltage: 4.25 V
